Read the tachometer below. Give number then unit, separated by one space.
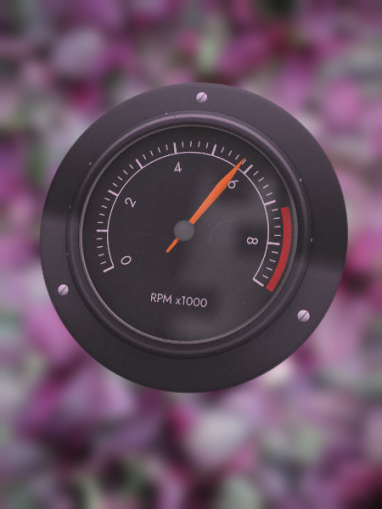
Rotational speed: 5800 rpm
